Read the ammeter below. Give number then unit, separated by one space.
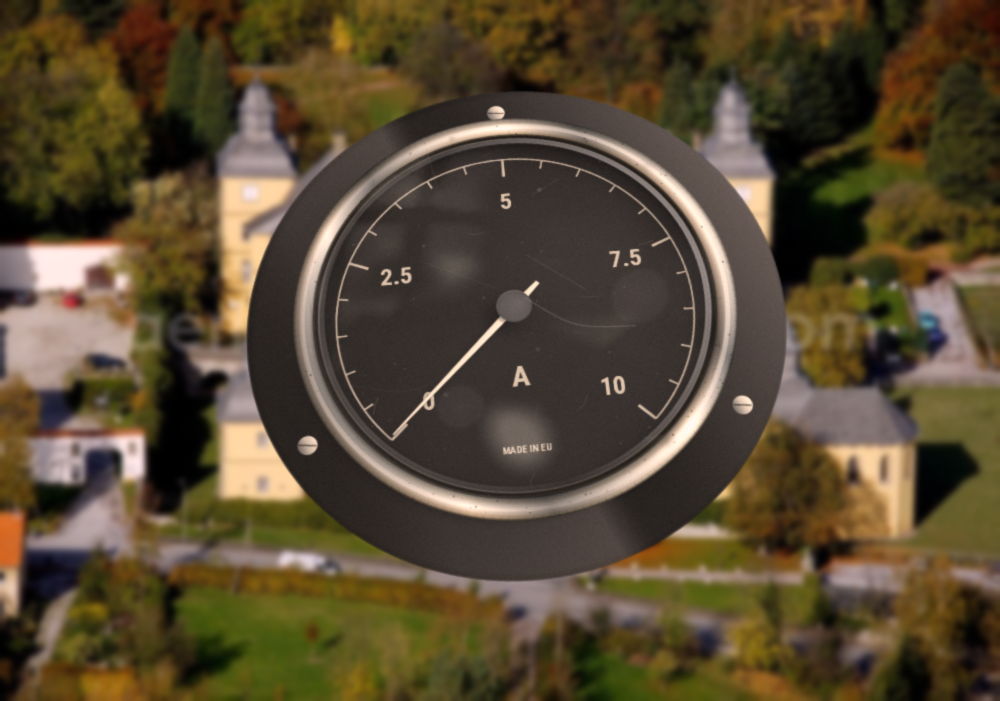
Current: 0 A
